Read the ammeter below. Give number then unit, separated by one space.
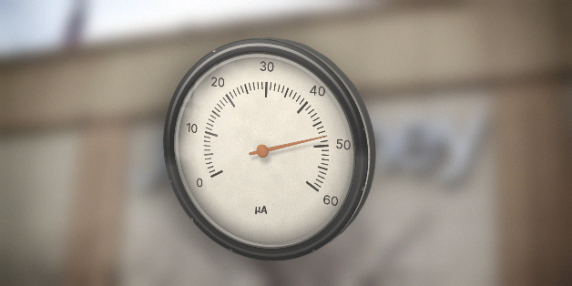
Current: 48 µA
